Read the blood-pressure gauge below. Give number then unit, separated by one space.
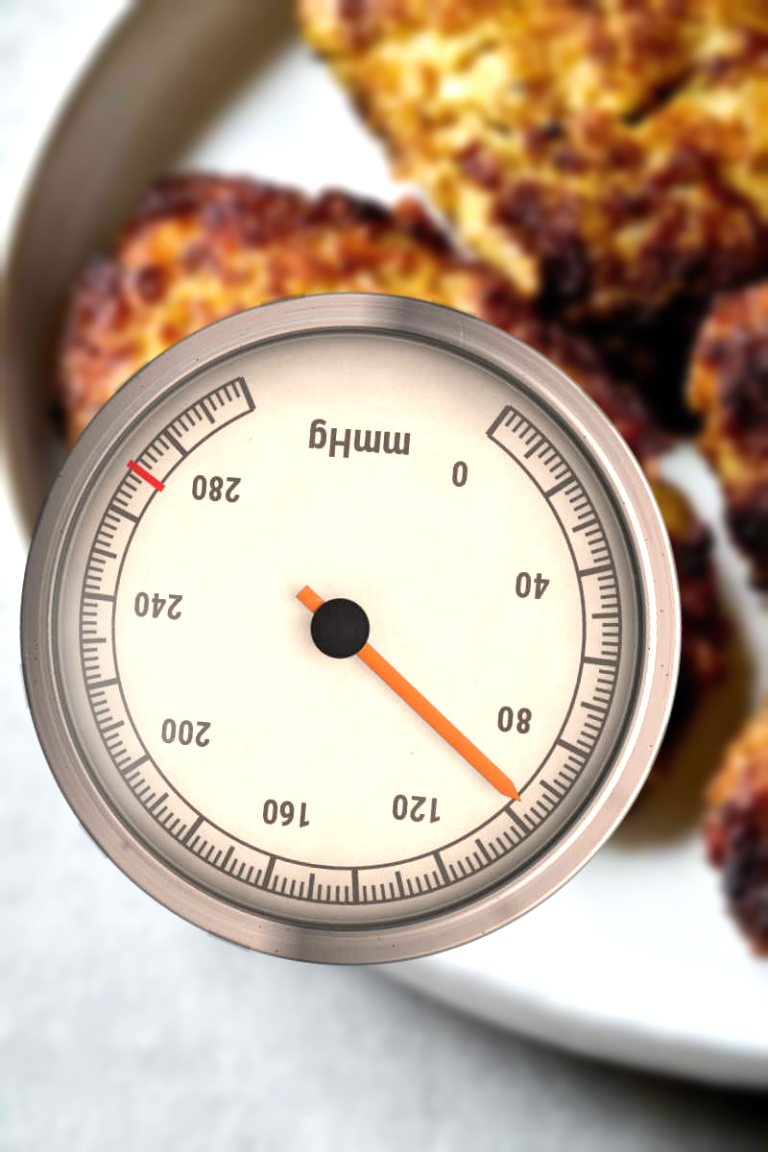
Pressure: 96 mmHg
